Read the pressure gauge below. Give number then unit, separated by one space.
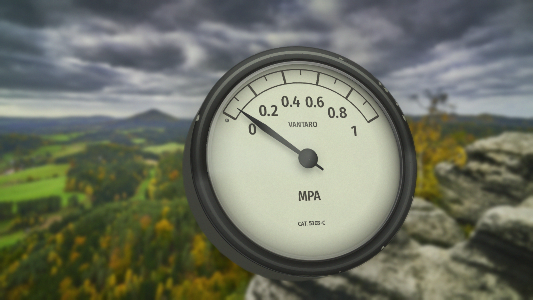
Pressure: 0.05 MPa
